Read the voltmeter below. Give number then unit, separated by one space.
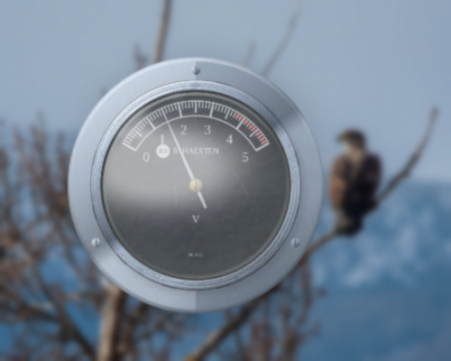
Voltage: 1.5 V
